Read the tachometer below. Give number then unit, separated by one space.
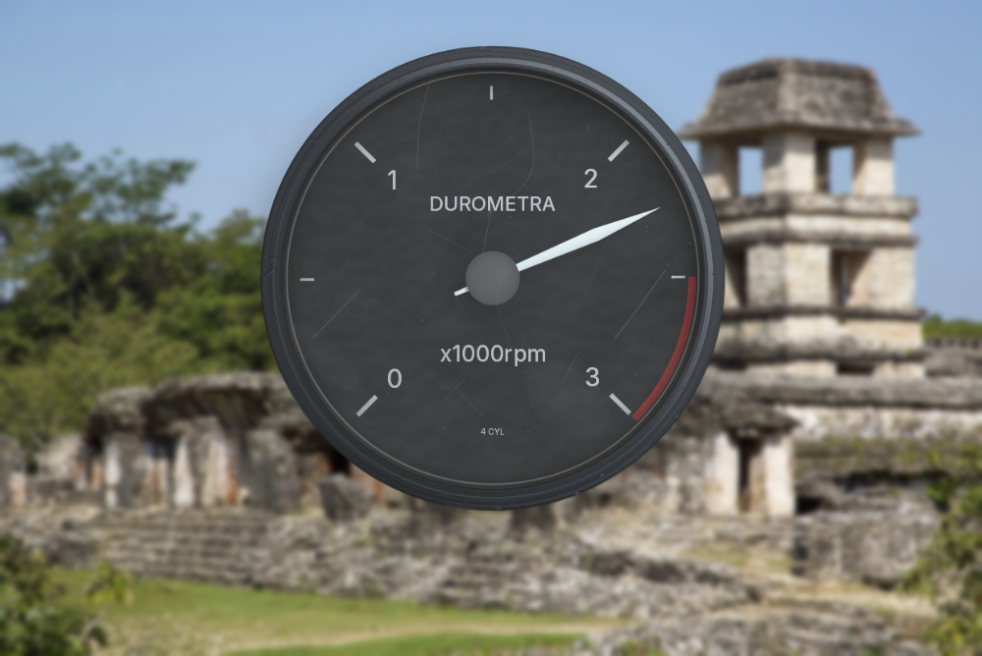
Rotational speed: 2250 rpm
